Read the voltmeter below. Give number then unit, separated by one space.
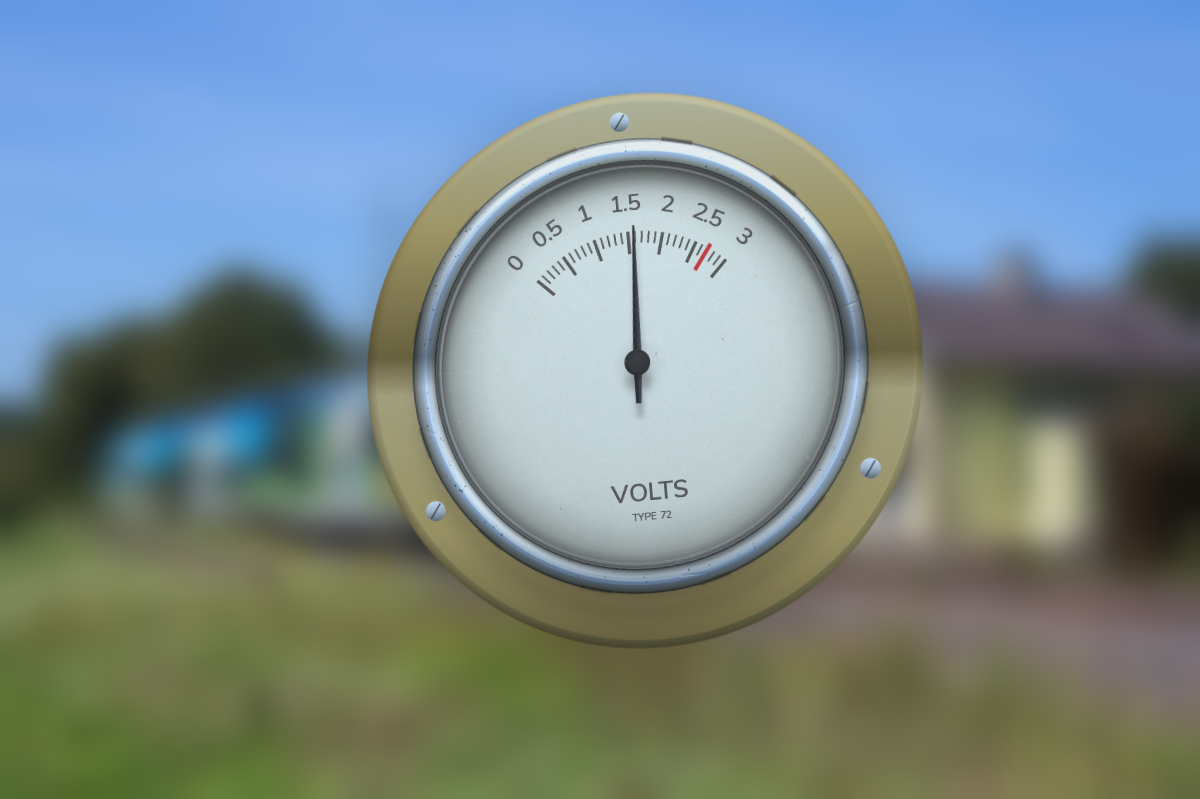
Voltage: 1.6 V
